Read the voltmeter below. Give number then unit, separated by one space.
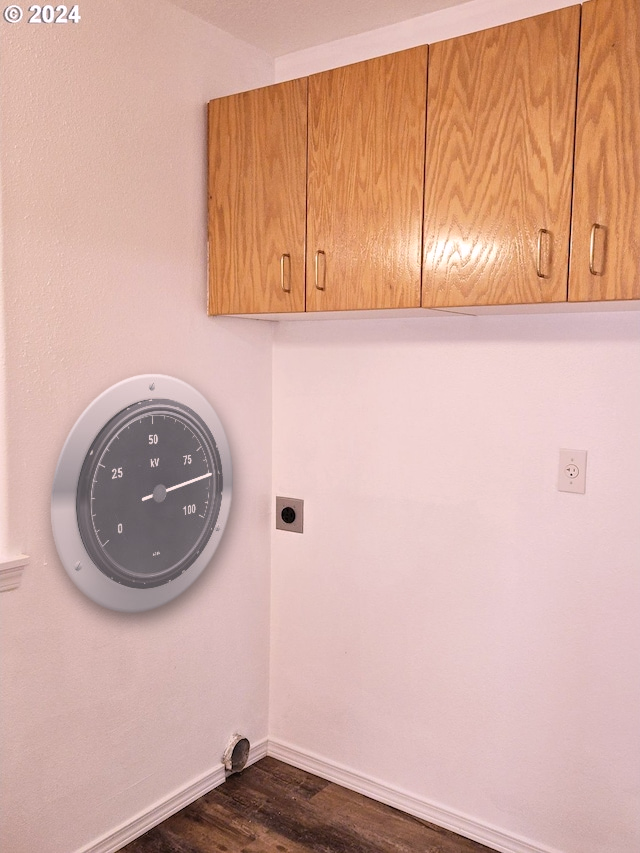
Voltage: 85 kV
